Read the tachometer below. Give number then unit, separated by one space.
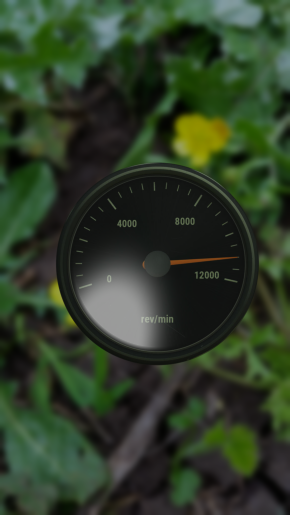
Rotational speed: 11000 rpm
